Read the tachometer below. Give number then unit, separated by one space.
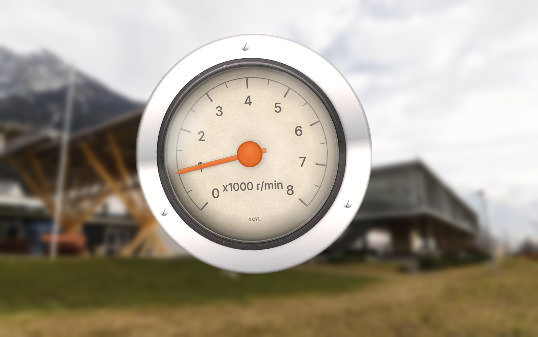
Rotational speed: 1000 rpm
